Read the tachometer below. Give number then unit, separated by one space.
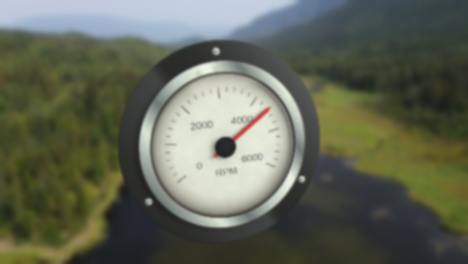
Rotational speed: 4400 rpm
